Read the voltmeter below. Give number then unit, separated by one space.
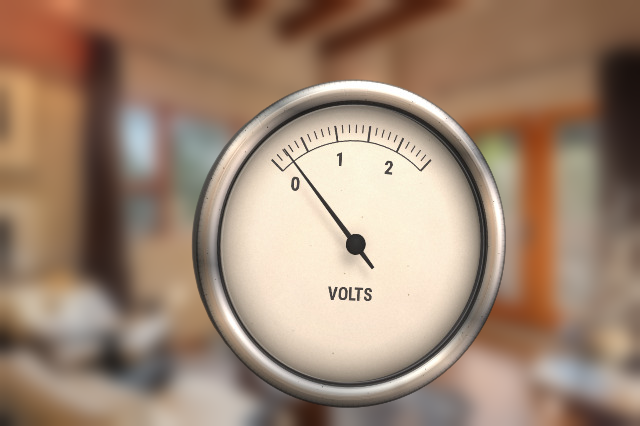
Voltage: 0.2 V
